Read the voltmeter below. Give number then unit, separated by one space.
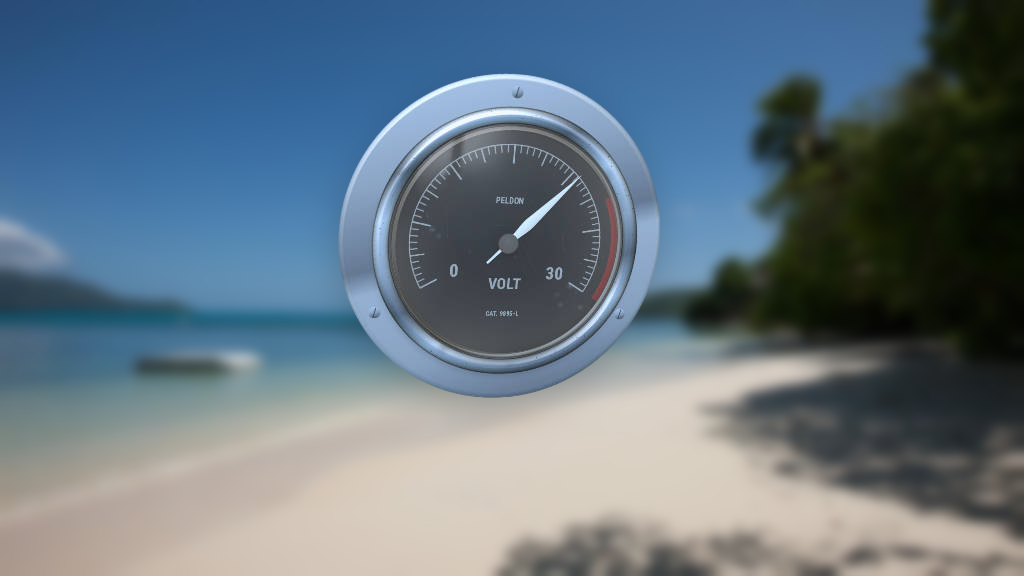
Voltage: 20.5 V
